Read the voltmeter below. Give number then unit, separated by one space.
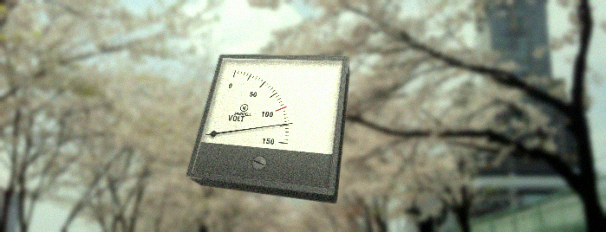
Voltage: 125 V
